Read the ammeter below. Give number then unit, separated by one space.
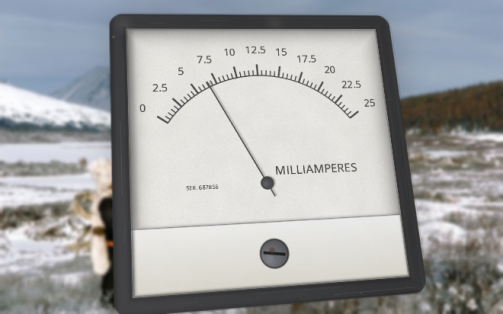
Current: 6.5 mA
